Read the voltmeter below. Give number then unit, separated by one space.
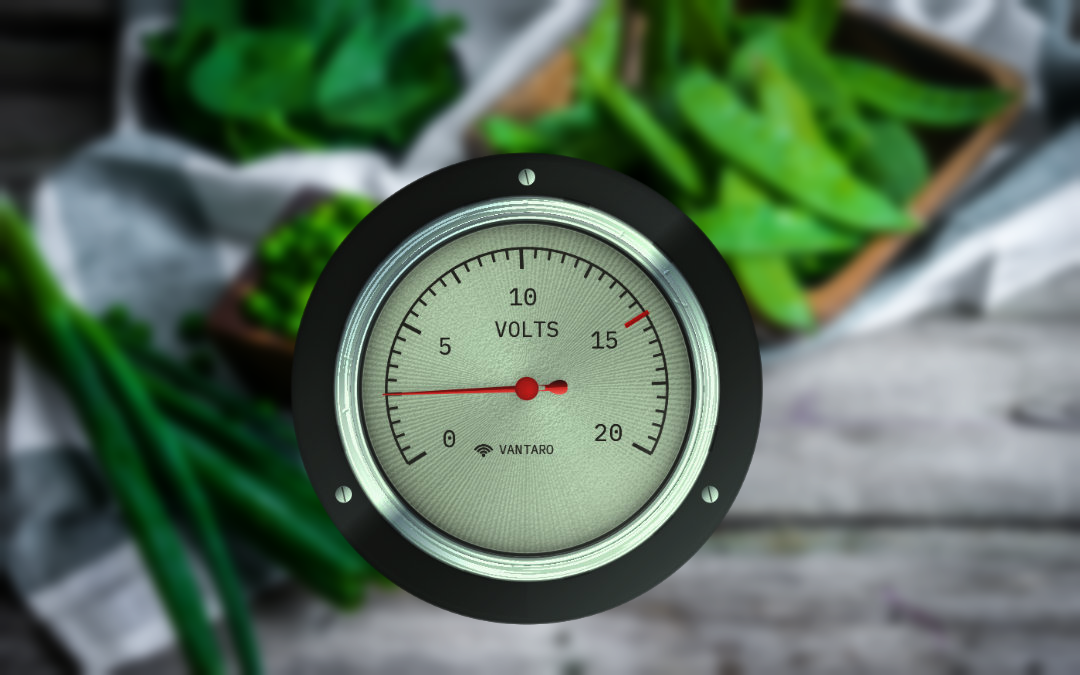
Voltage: 2.5 V
